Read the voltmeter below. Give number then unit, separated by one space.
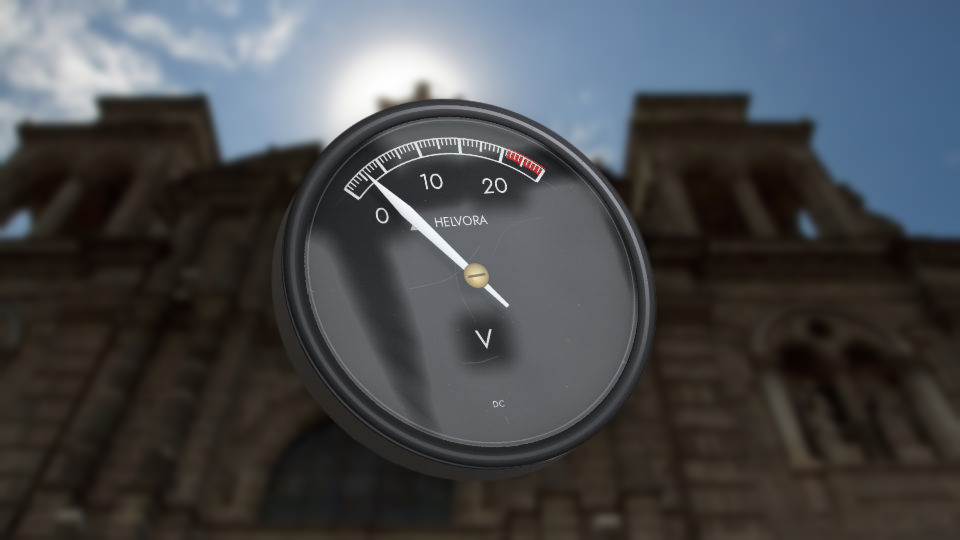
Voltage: 2.5 V
